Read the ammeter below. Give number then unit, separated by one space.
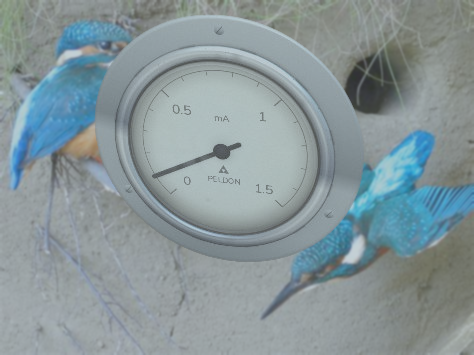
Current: 0.1 mA
